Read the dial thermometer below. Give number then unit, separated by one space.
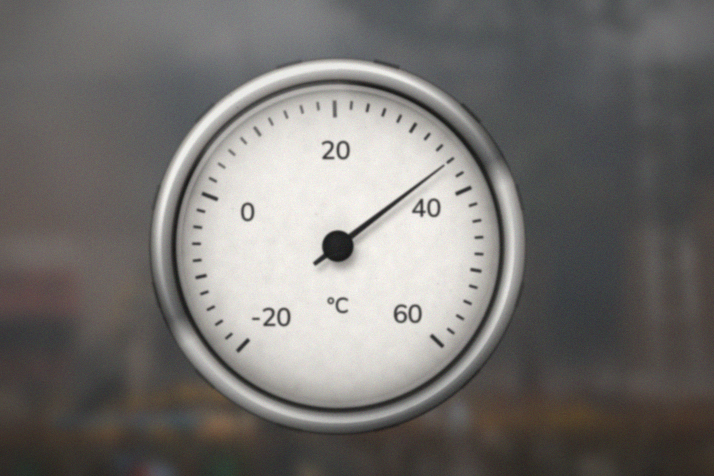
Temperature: 36 °C
